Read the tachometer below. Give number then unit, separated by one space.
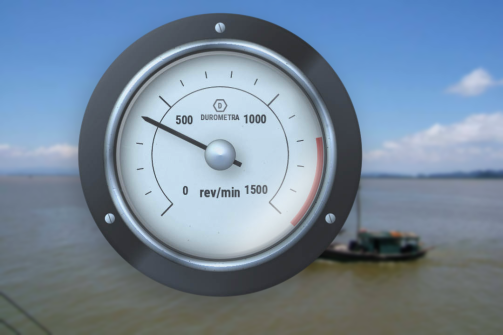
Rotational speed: 400 rpm
